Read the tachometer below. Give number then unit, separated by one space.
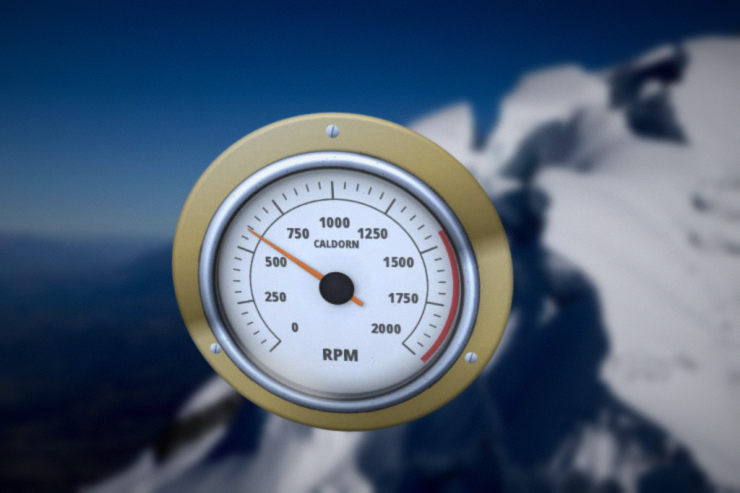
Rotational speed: 600 rpm
